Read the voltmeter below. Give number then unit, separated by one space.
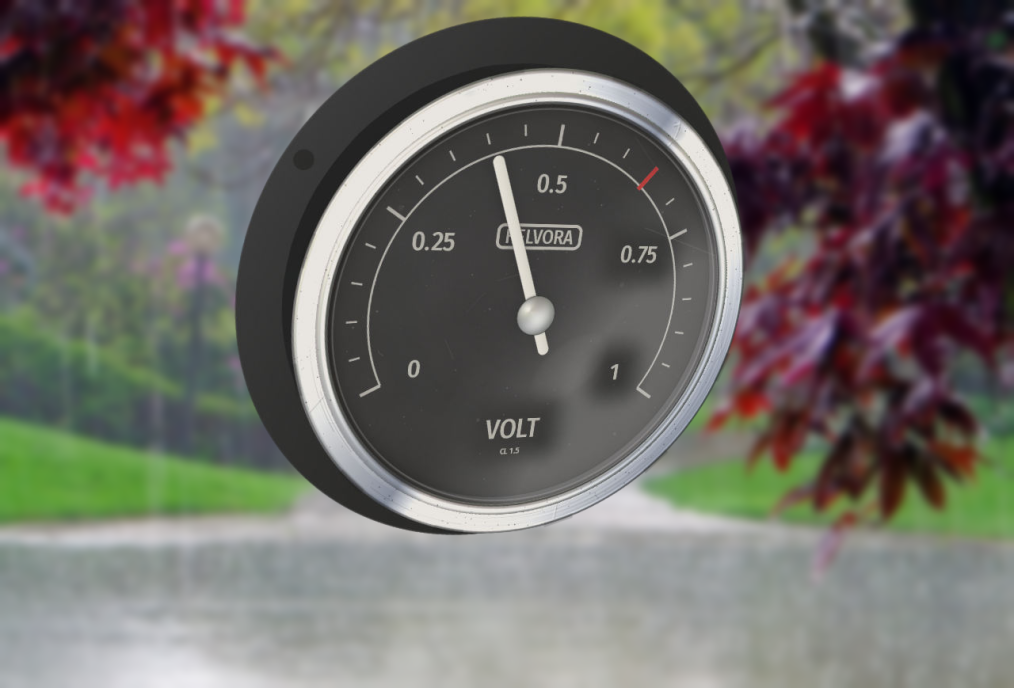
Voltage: 0.4 V
